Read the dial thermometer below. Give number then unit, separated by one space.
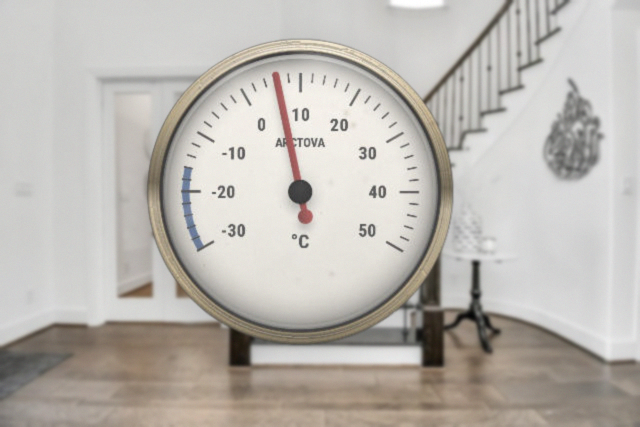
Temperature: 6 °C
